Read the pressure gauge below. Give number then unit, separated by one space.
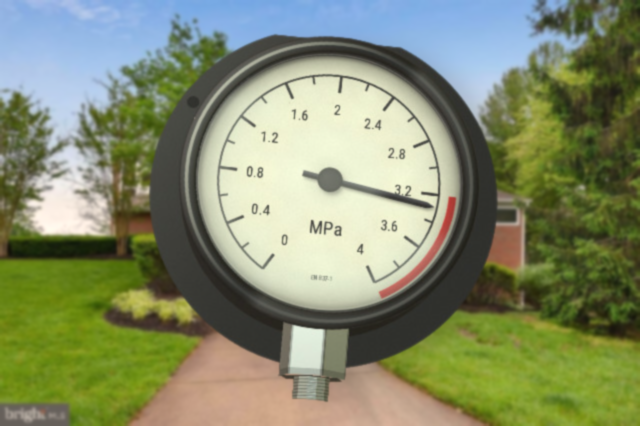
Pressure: 3.3 MPa
